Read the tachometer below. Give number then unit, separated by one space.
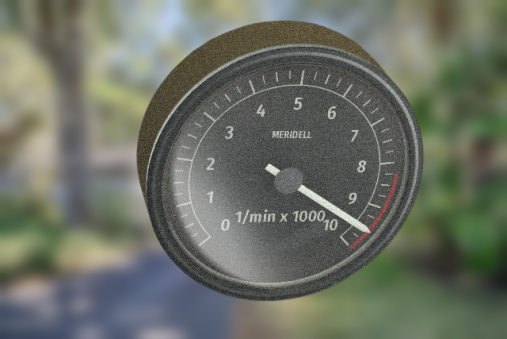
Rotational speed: 9500 rpm
